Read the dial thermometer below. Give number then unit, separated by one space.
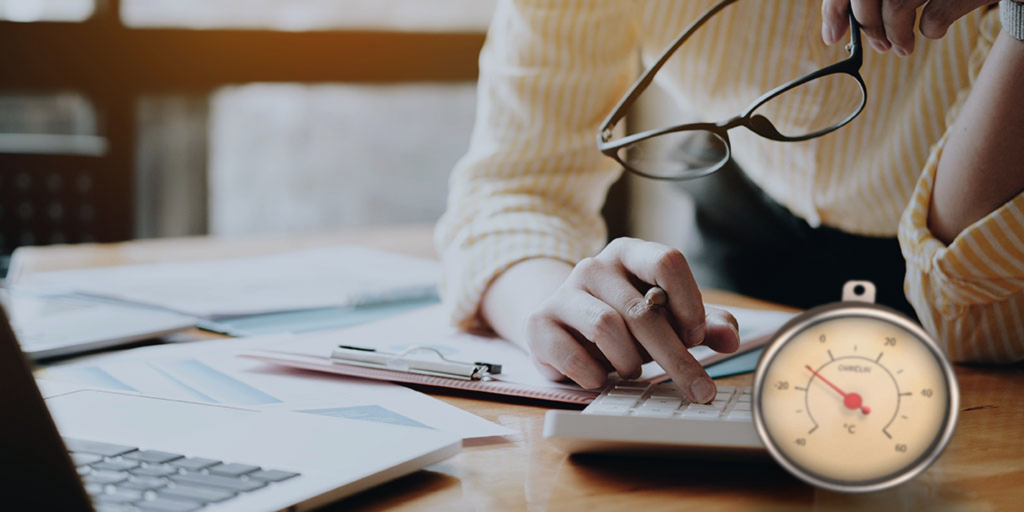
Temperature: -10 °C
